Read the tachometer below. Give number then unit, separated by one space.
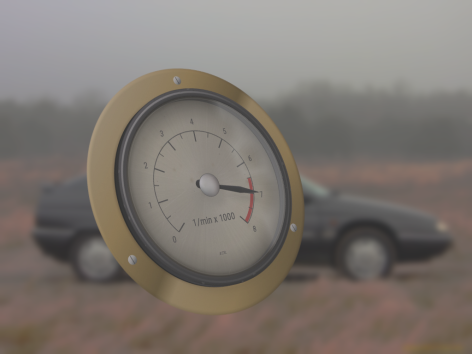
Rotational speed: 7000 rpm
